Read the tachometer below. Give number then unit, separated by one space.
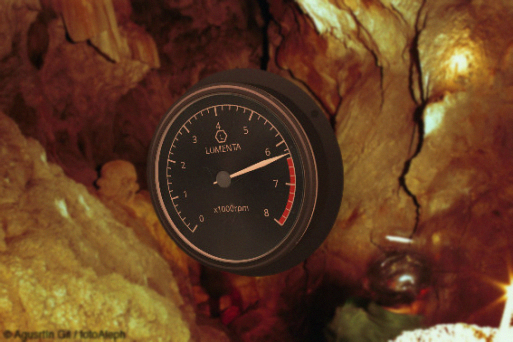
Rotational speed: 6300 rpm
